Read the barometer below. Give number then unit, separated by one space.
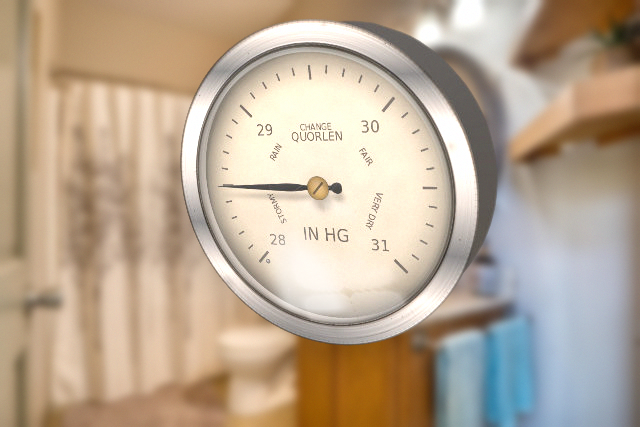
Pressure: 28.5 inHg
